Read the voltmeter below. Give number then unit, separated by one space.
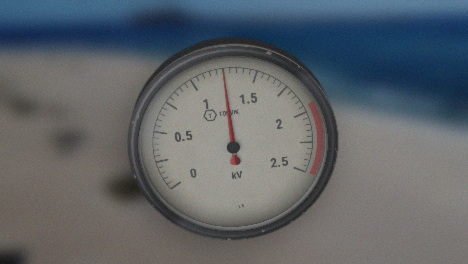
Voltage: 1.25 kV
